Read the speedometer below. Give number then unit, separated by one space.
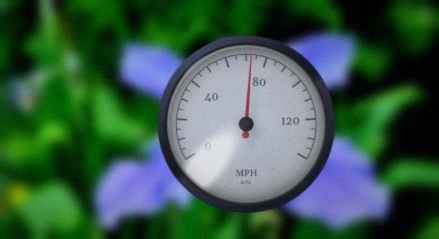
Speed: 72.5 mph
